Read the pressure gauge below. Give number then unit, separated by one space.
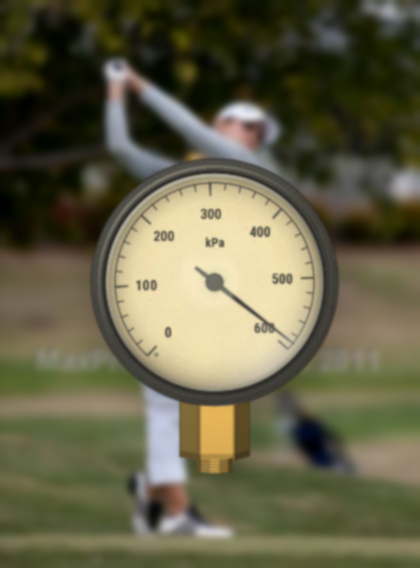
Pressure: 590 kPa
